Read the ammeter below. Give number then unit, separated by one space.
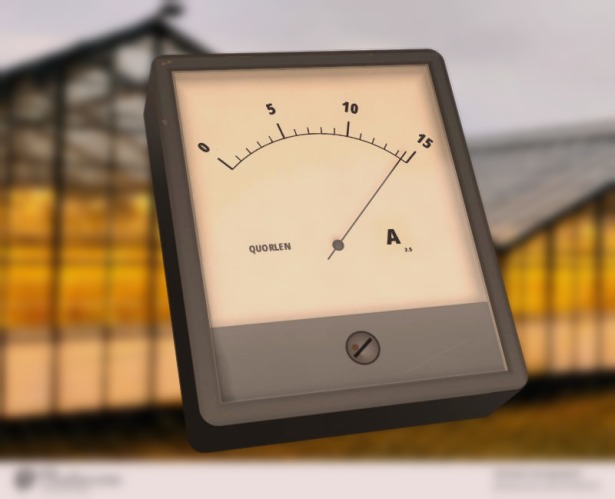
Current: 14.5 A
